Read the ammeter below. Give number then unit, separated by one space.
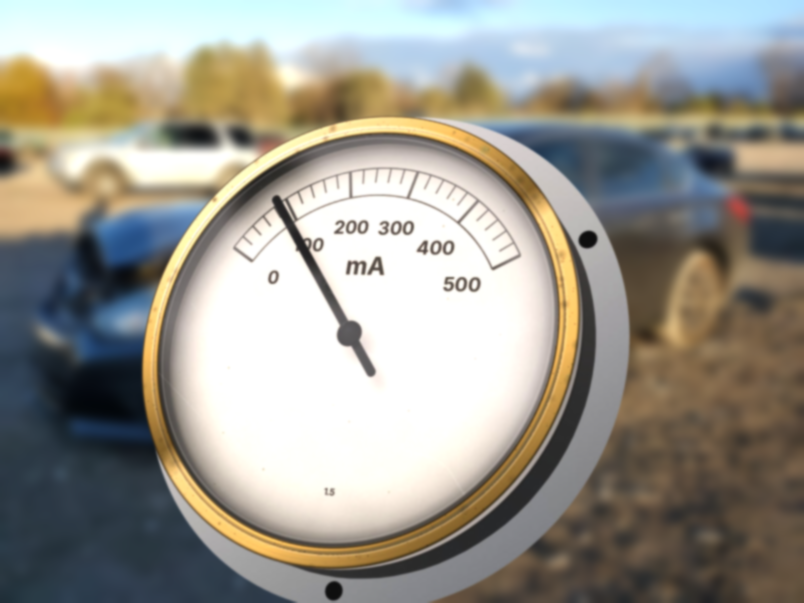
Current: 90 mA
